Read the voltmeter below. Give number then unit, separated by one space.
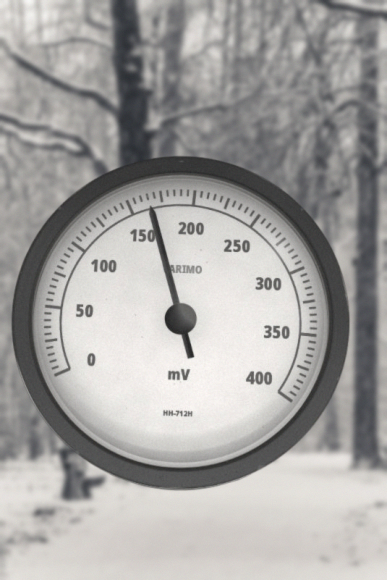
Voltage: 165 mV
